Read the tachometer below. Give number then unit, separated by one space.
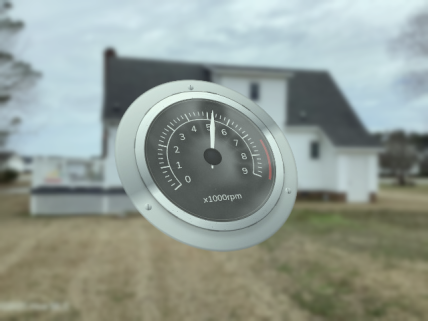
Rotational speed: 5200 rpm
